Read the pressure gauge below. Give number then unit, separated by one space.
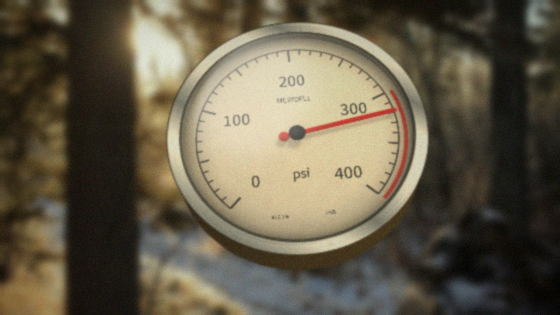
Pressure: 320 psi
